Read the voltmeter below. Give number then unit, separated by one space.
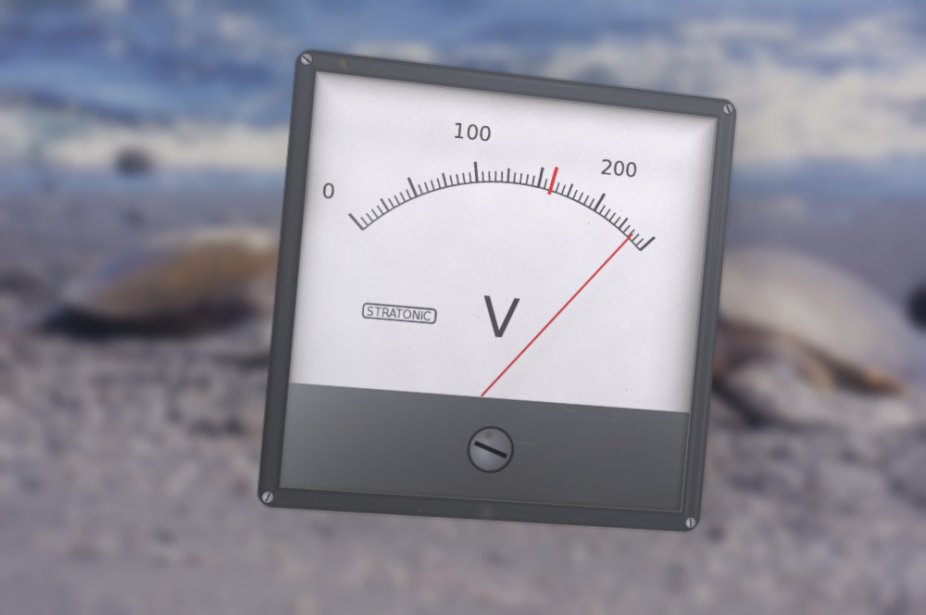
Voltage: 235 V
